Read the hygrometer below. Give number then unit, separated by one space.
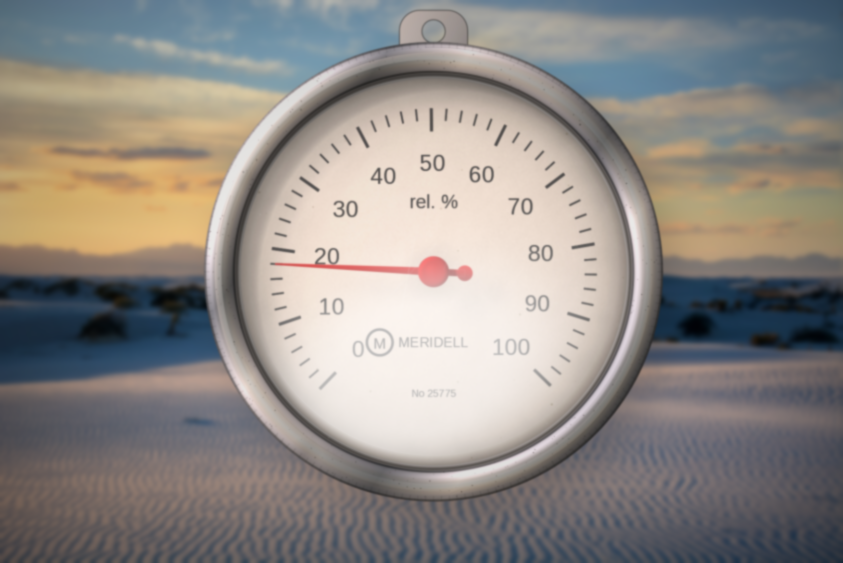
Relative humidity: 18 %
